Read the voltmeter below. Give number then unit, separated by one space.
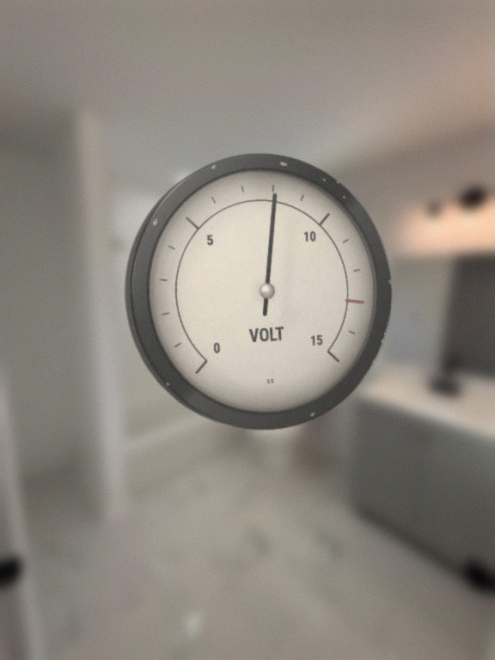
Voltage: 8 V
